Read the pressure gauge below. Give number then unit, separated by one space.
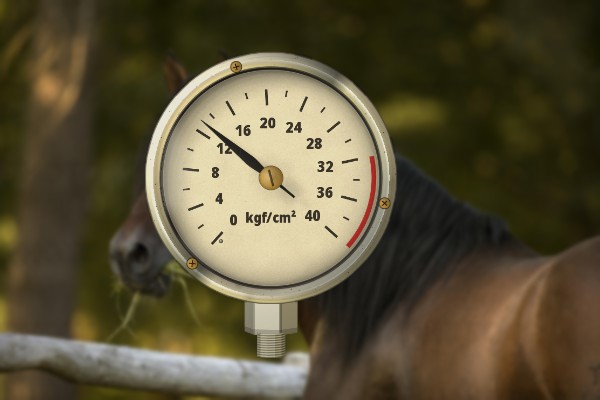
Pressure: 13 kg/cm²
